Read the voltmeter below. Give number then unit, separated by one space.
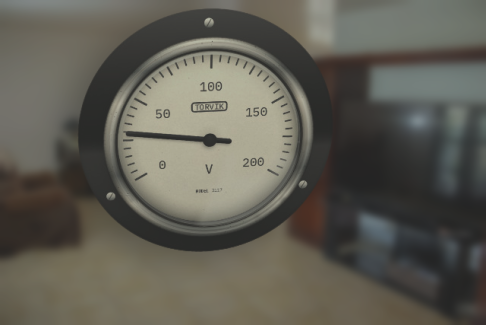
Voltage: 30 V
